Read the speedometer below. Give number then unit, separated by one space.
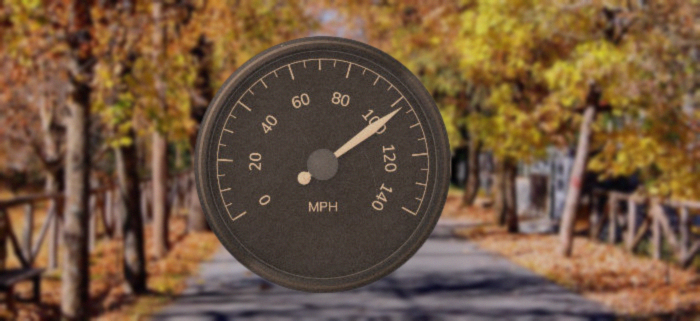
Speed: 102.5 mph
